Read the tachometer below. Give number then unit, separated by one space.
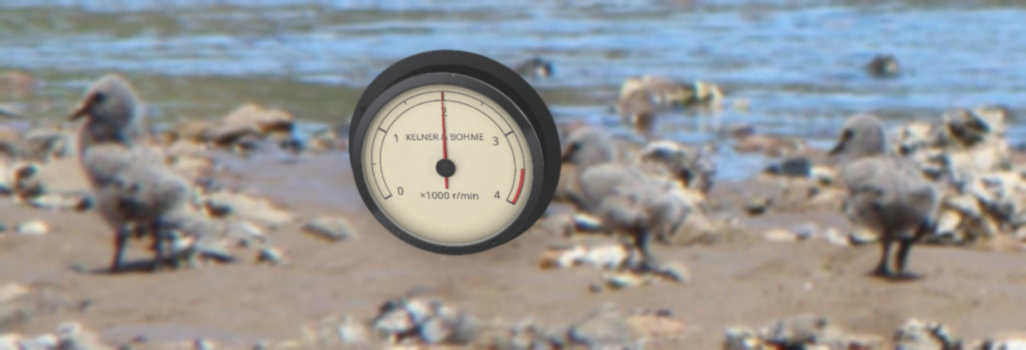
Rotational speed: 2000 rpm
